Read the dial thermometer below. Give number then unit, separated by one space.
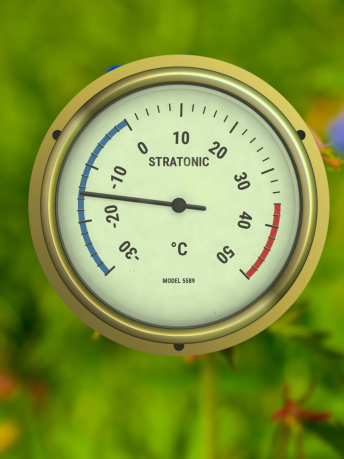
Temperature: -15 °C
